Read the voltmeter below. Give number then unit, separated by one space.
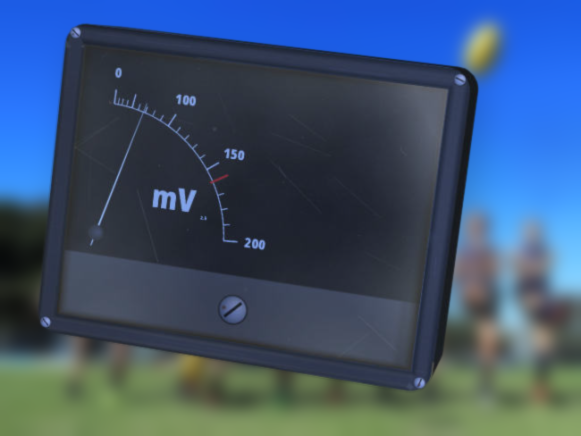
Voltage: 70 mV
